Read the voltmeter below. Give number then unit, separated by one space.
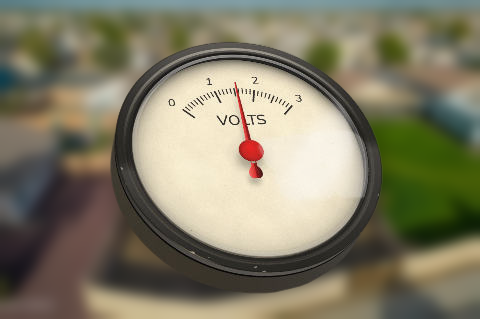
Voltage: 1.5 V
